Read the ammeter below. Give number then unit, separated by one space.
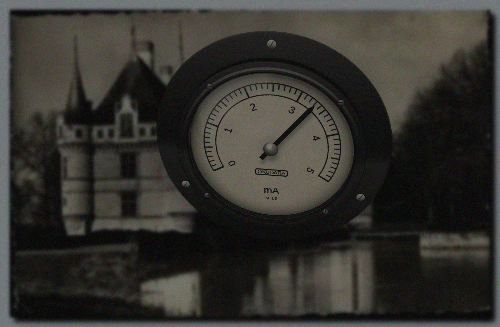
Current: 3.3 mA
